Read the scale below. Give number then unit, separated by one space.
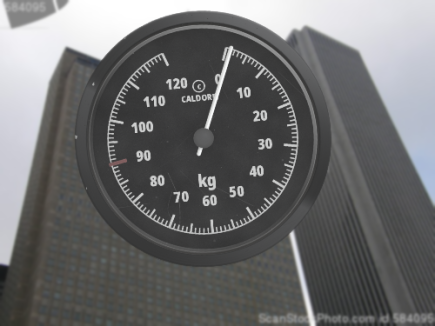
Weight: 1 kg
